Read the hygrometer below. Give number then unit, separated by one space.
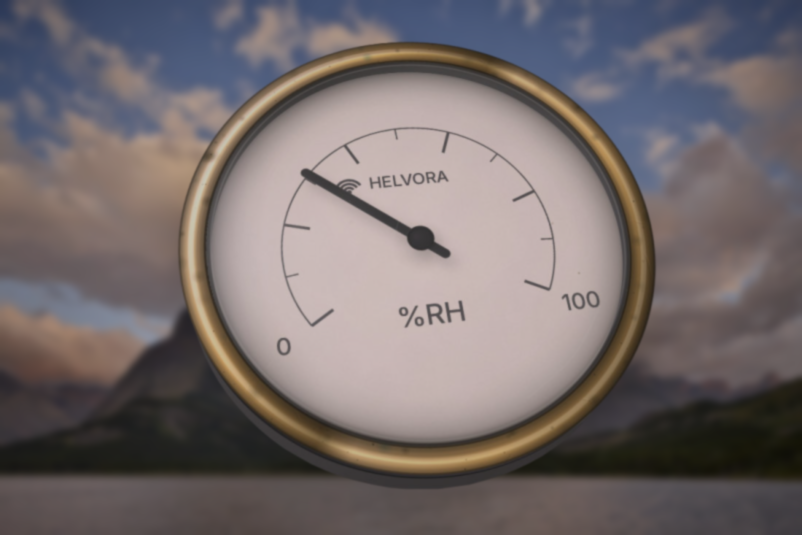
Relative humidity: 30 %
